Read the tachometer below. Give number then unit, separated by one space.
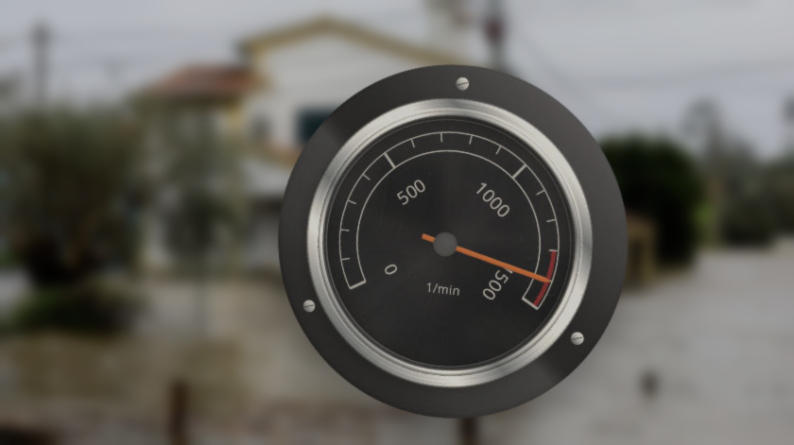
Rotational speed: 1400 rpm
